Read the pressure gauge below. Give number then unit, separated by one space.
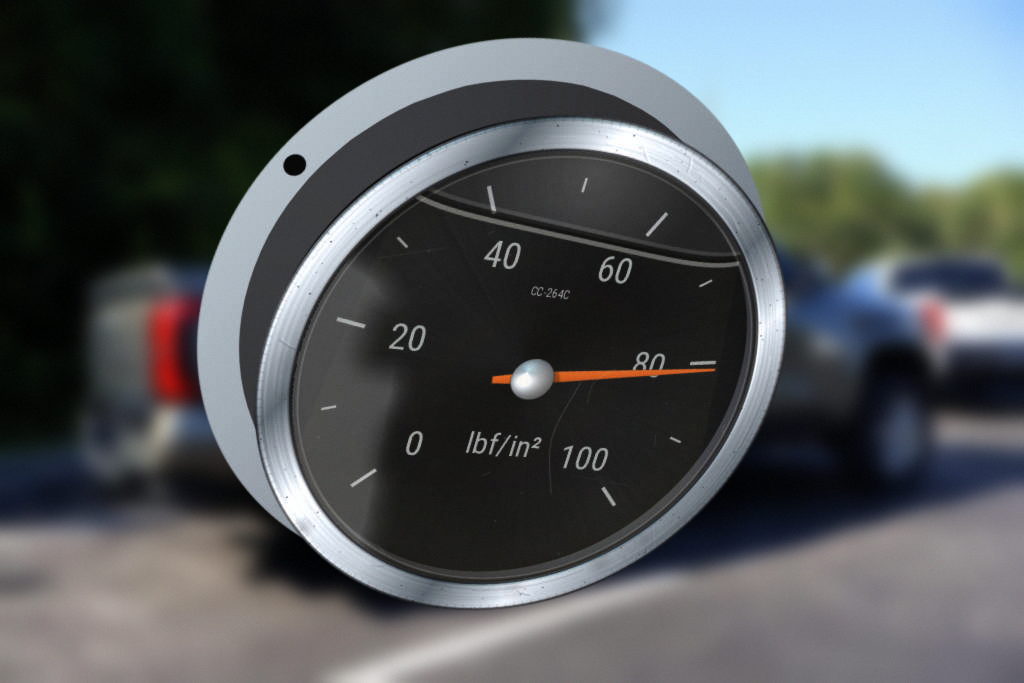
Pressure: 80 psi
